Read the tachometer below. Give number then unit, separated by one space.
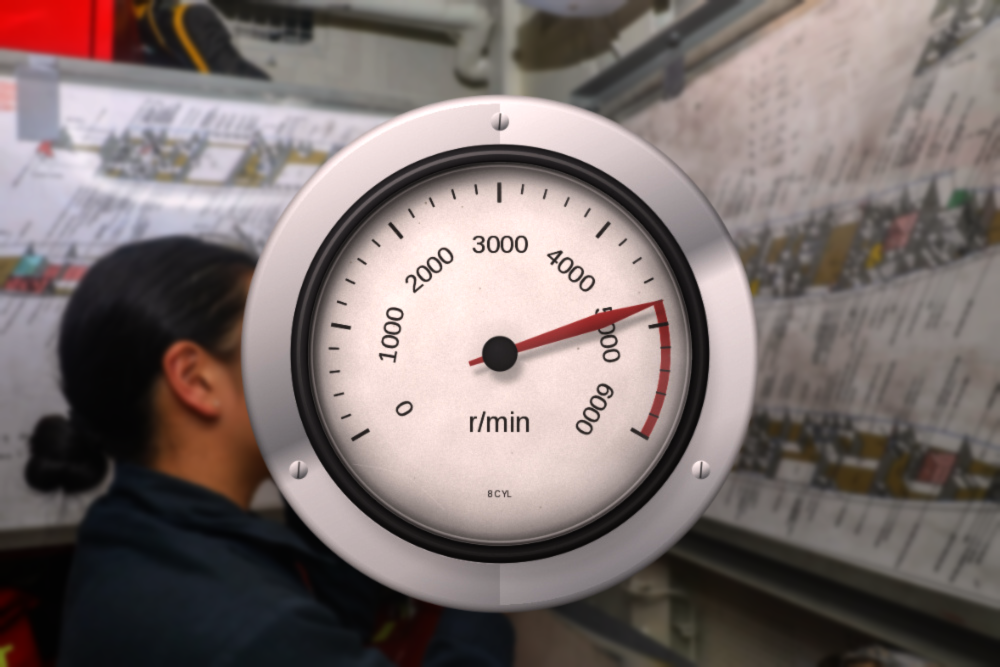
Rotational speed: 4800 rpm
